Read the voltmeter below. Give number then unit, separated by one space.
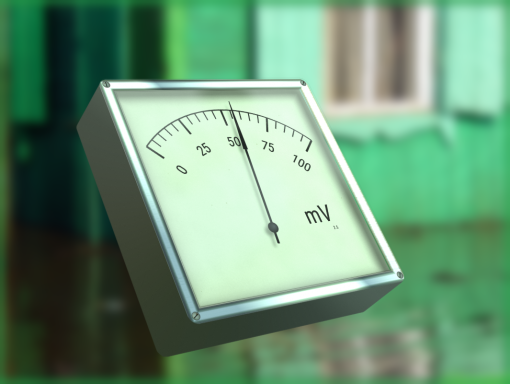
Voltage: 55 mV
